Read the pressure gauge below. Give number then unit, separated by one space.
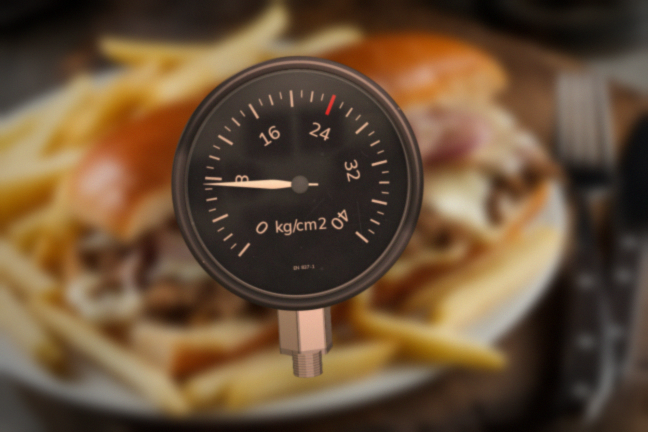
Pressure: 7.5 kg/cm²
